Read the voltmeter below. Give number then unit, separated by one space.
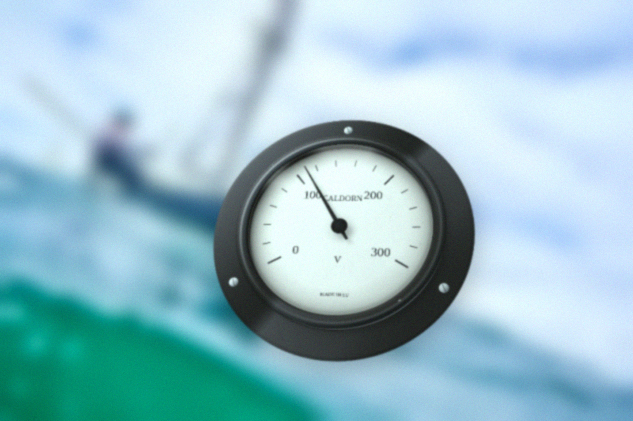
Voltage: 110 V
